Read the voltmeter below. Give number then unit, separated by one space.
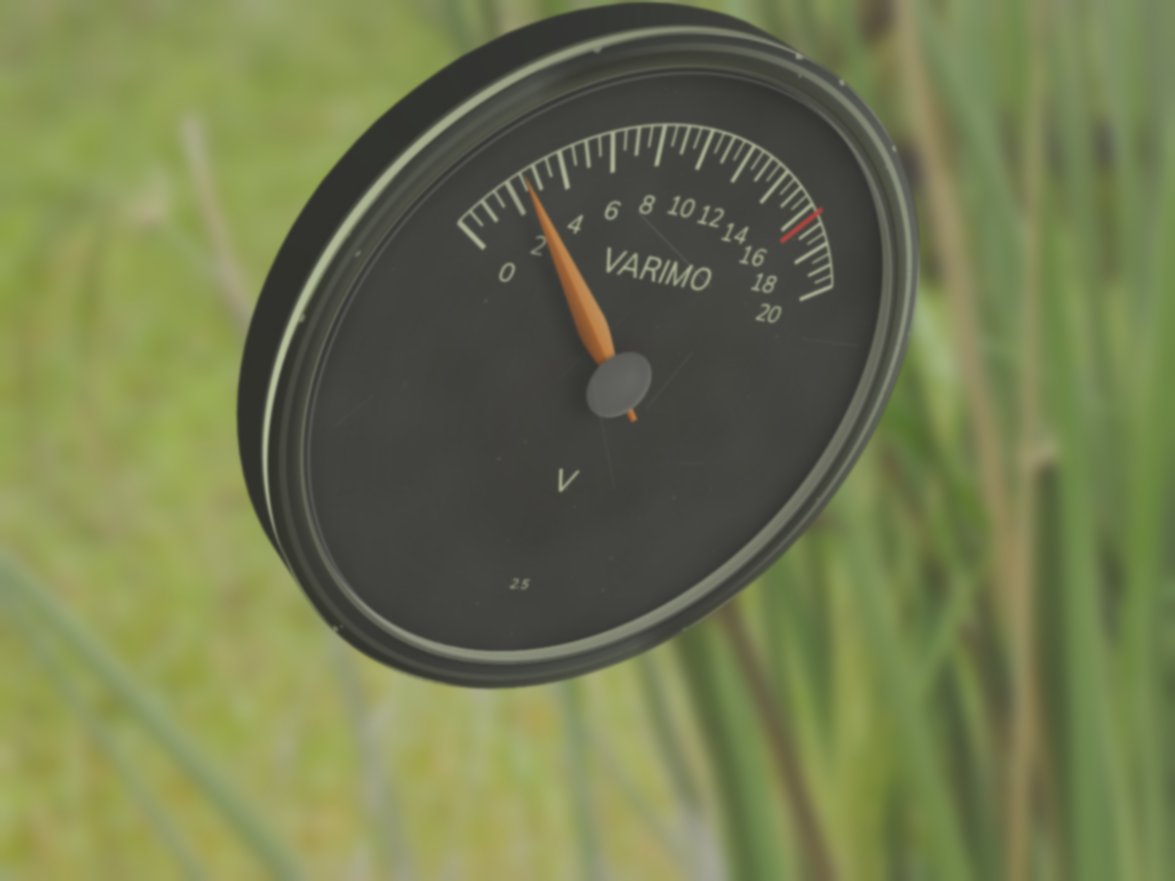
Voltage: 2.5 V
